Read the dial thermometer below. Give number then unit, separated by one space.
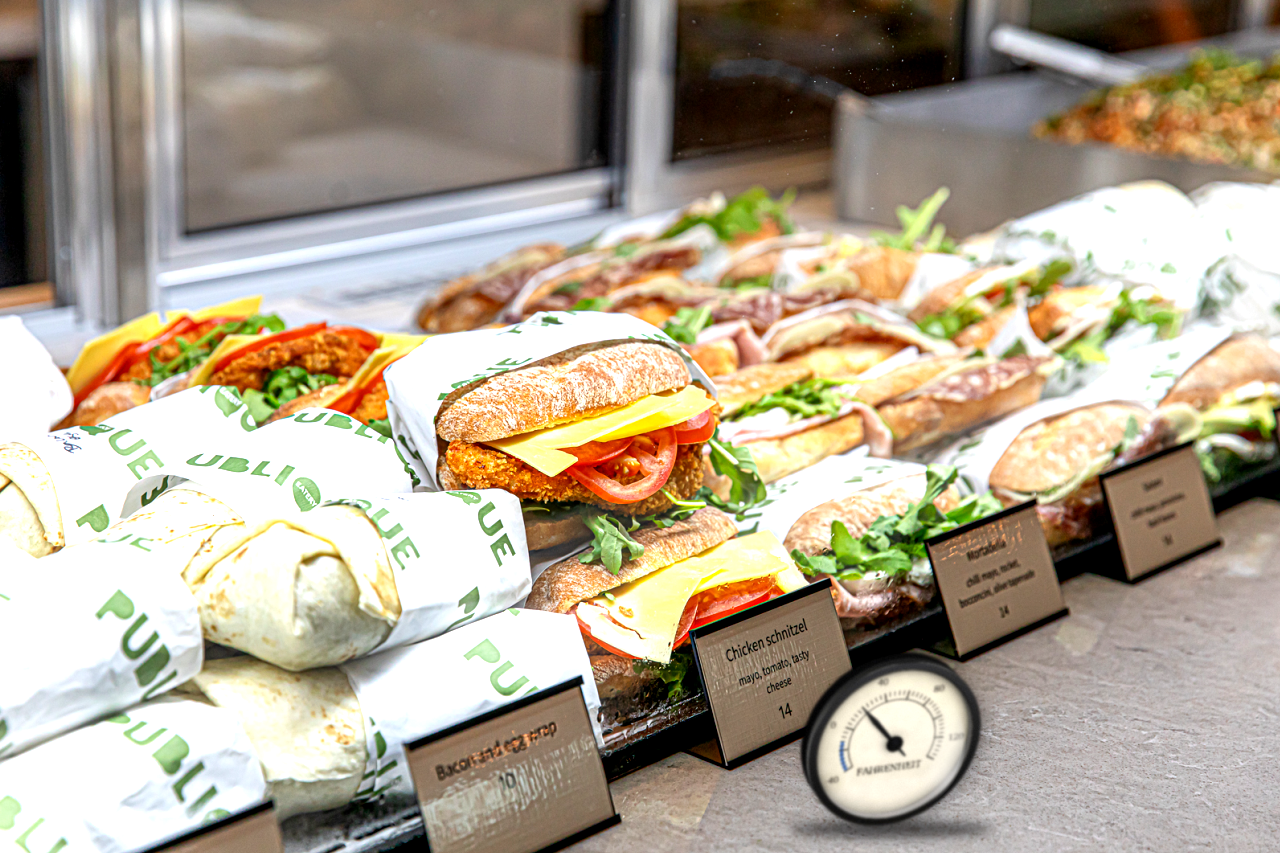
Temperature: 20 °F
